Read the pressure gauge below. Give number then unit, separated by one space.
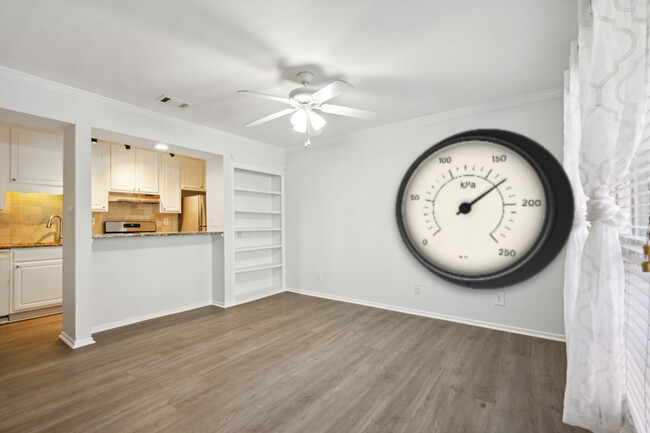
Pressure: 170 kPa
